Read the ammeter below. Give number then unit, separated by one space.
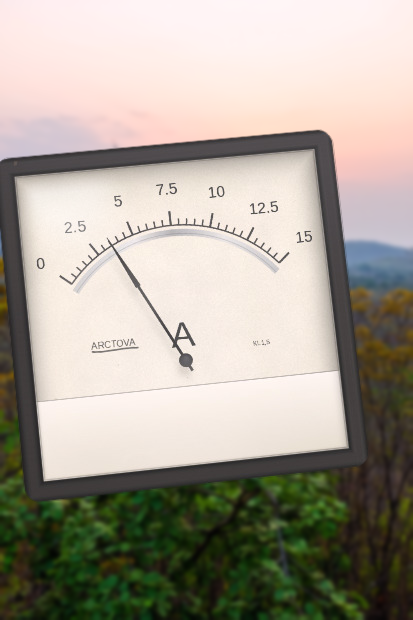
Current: 3.5 A
